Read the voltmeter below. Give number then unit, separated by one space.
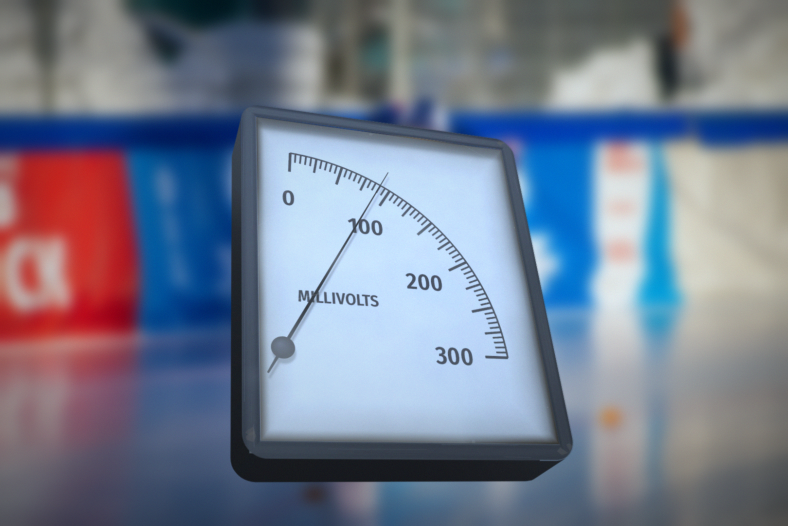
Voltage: 90 mV
